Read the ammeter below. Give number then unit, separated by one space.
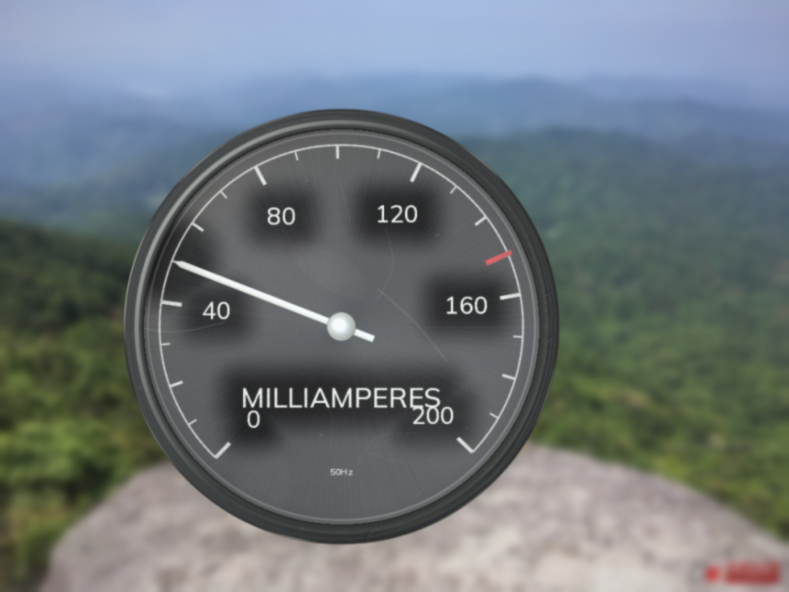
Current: 50 mA
